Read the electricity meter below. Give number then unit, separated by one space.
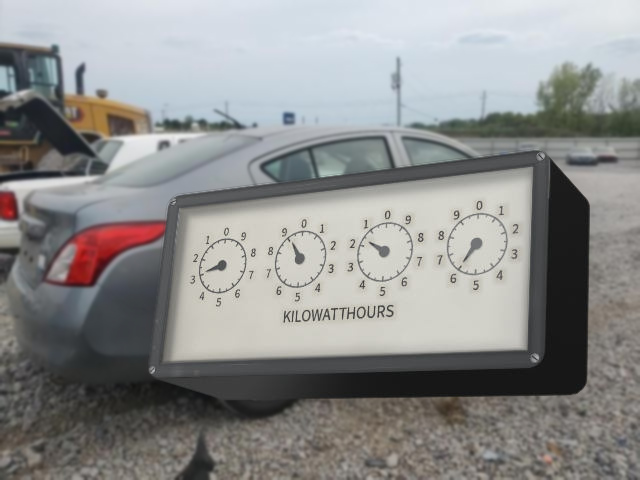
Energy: 2916 kWh
